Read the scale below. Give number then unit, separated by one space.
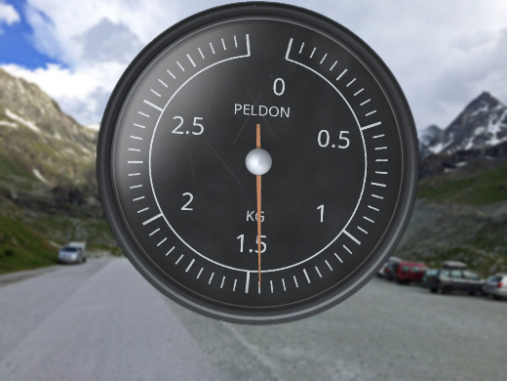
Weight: 1.45 kg
